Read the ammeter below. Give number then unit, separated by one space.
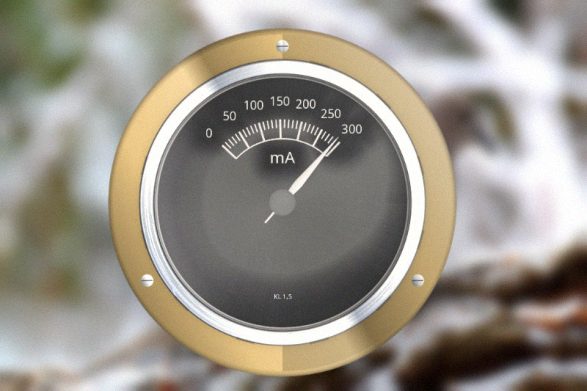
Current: 290 mA
